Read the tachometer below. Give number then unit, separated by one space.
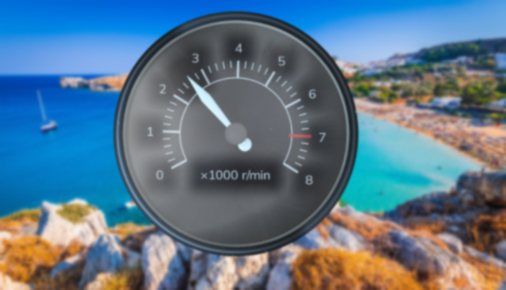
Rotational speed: 2600 rpm
